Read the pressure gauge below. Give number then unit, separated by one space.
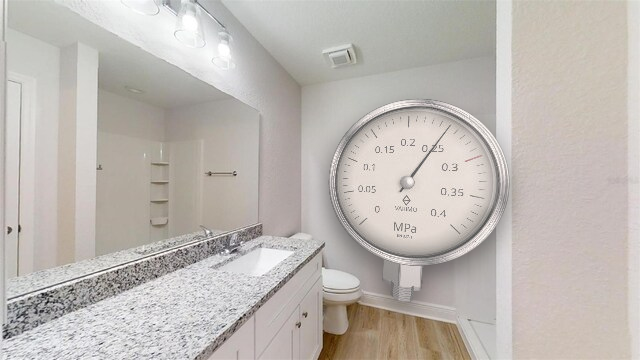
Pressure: 0.25 MPa
